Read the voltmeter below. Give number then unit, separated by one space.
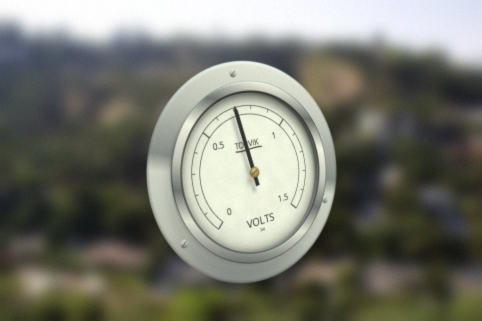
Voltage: 0.7 V
